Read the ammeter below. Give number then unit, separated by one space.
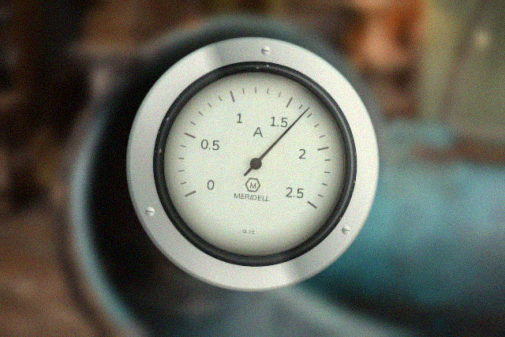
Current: 1.65 A
